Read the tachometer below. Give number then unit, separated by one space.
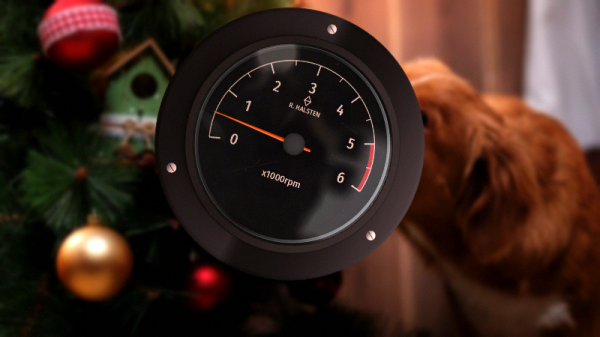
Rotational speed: 500 rpm
